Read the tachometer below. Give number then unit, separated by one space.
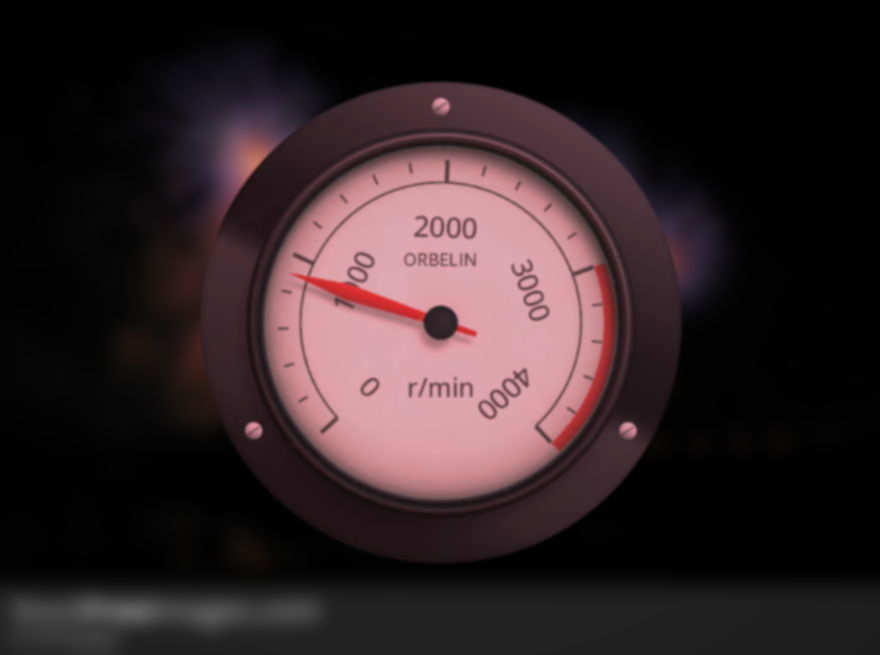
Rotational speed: 900 rpm
